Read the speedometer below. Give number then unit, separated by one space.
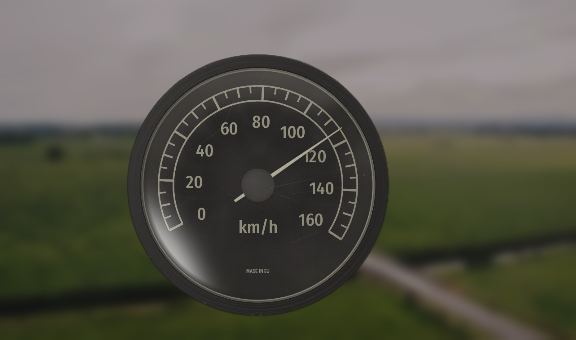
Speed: 115 km/h
